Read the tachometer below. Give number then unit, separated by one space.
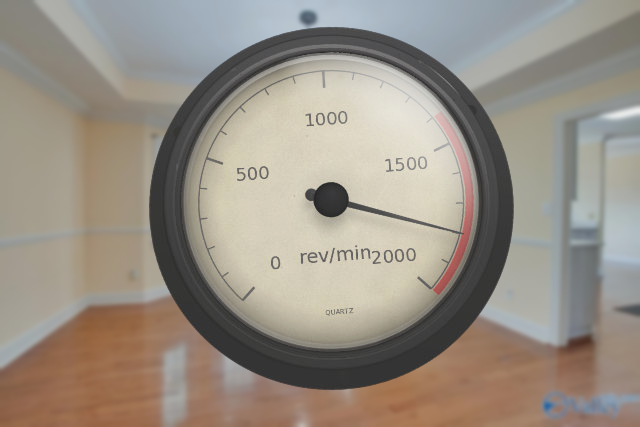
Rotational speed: 1800 rpm
